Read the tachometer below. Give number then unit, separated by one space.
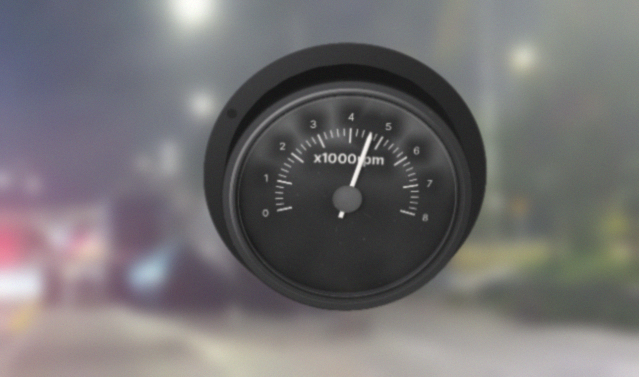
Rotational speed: 4600 rpm
